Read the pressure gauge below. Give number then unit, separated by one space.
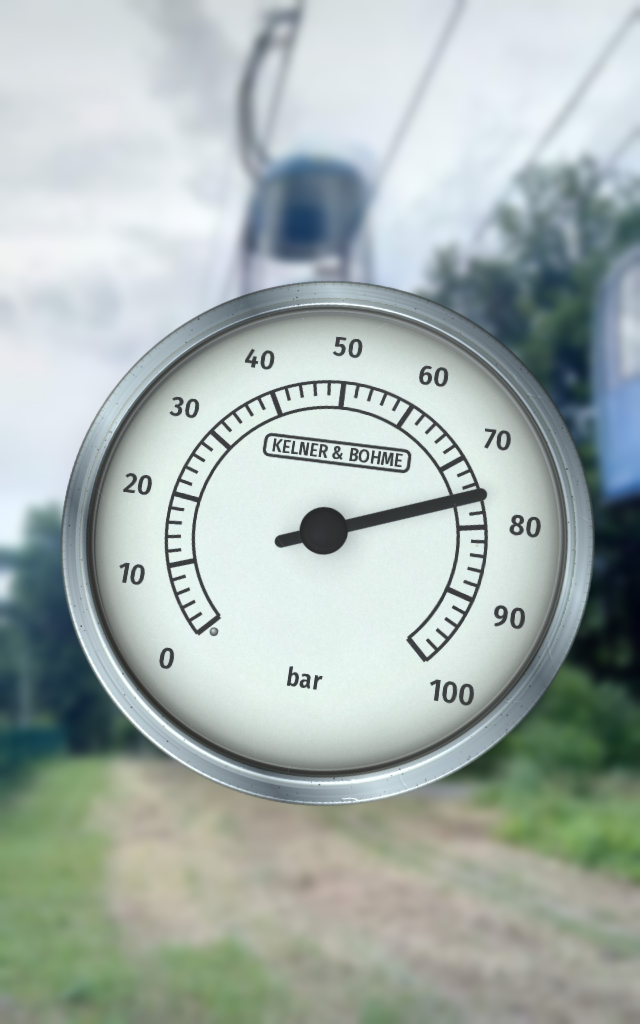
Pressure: 76 bar
